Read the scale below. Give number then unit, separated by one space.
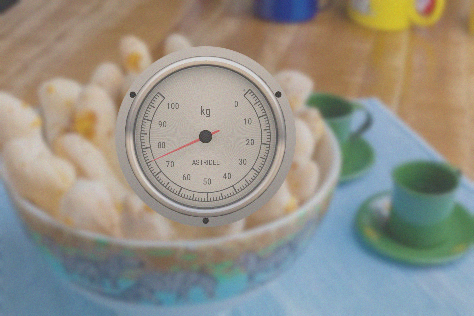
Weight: 75 kg
